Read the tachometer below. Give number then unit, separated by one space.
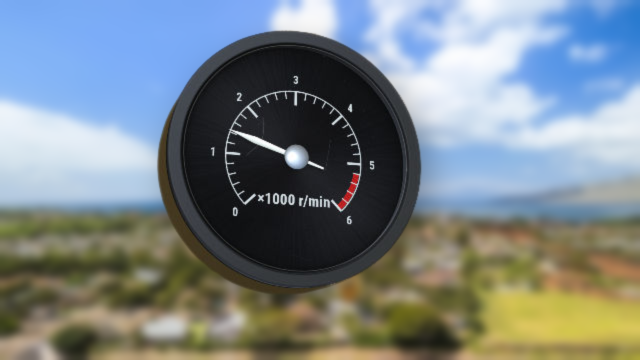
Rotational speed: 1400 rpm
